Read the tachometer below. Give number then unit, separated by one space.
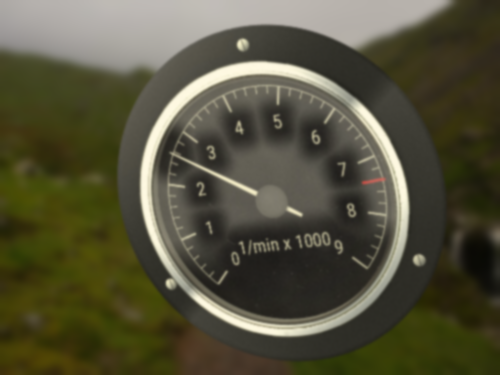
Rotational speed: 2600 rpm
